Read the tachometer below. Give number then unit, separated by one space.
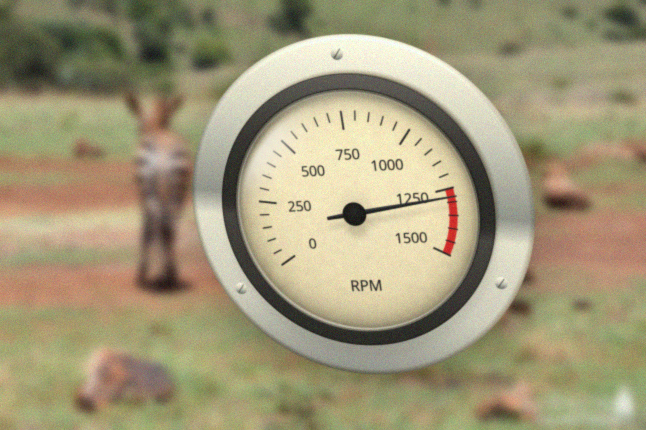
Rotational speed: 1275 rpm
